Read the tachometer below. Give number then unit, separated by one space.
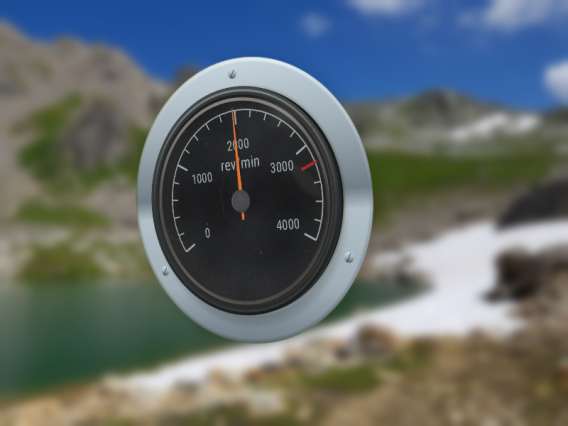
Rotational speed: 2000 rpm
